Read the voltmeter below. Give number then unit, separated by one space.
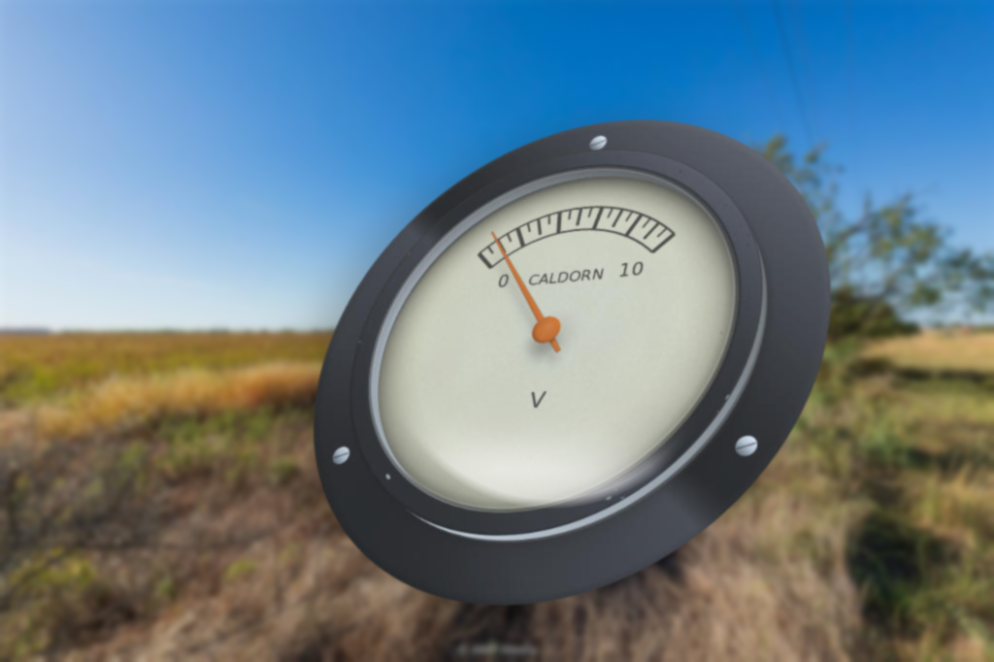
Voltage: 1 V
